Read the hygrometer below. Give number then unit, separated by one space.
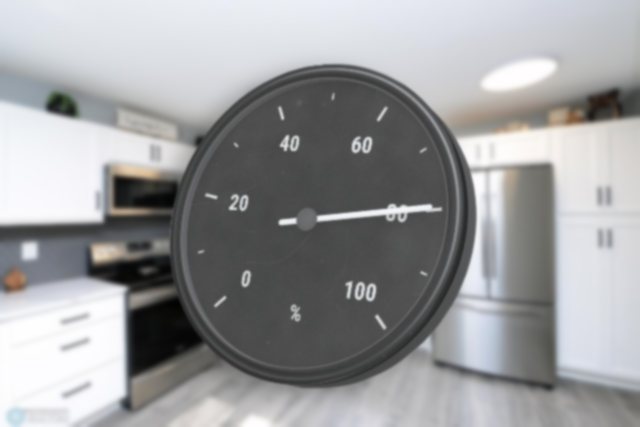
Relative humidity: 80 %
